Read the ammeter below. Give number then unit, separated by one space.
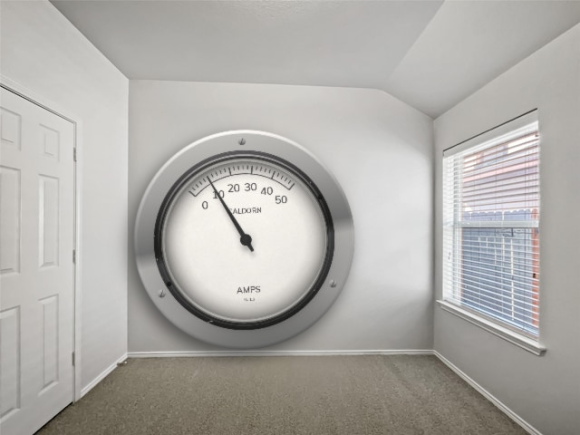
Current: 10 A
